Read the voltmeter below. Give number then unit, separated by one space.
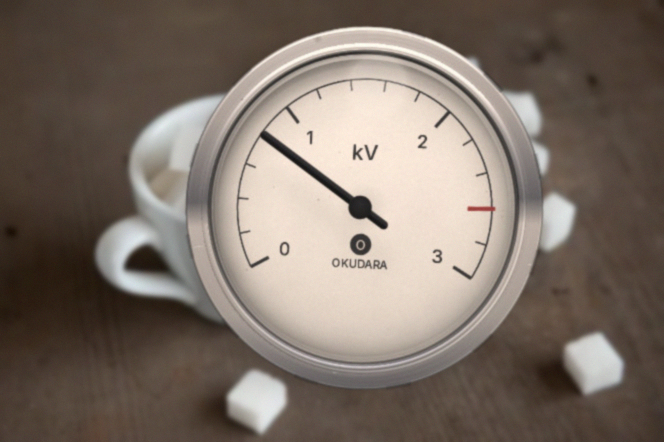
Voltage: 0.8 kV
